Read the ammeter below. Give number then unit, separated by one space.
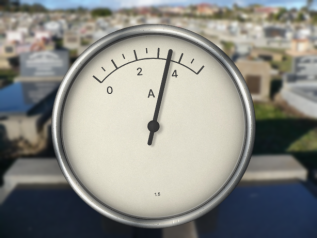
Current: 3.5 A
